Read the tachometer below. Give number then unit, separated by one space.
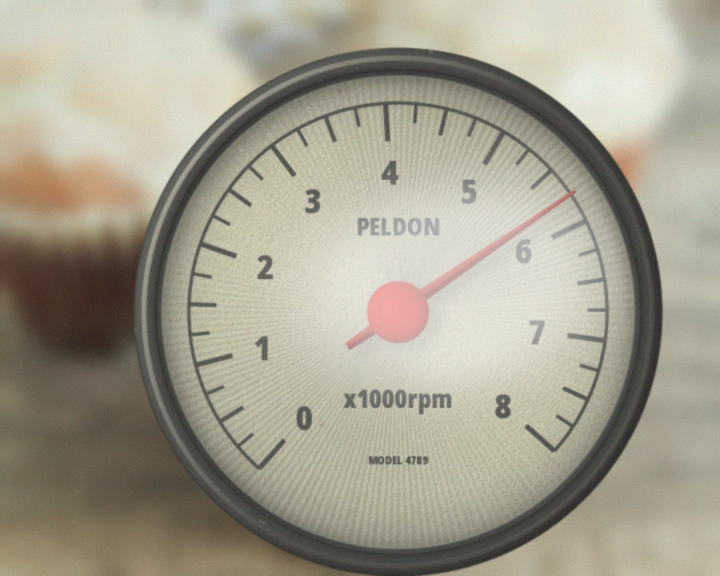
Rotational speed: 5750 rpm
